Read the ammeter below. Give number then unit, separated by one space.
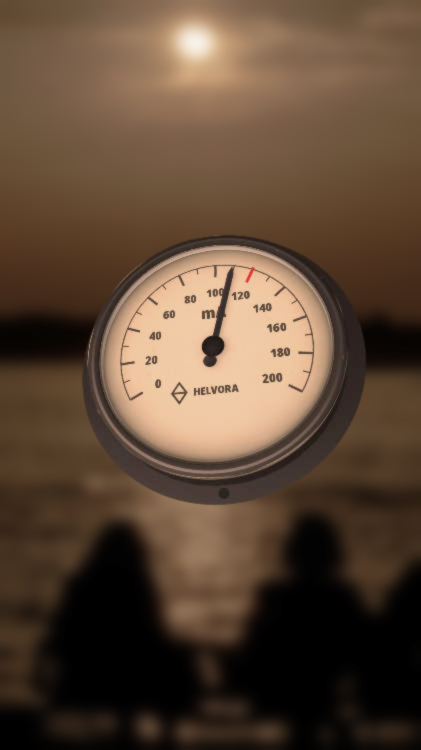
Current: 110 mA
